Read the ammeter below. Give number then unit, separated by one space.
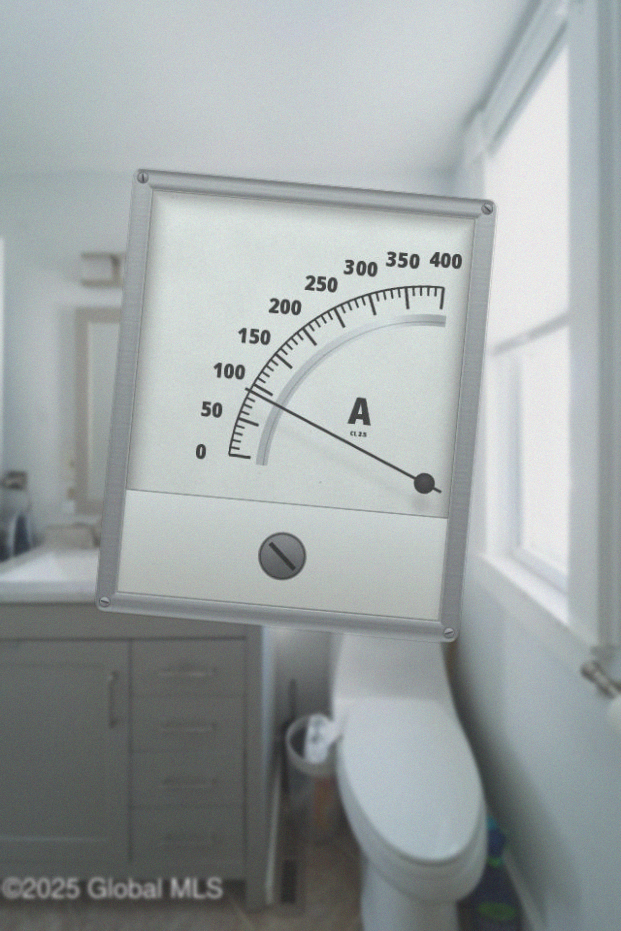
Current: 90 A
